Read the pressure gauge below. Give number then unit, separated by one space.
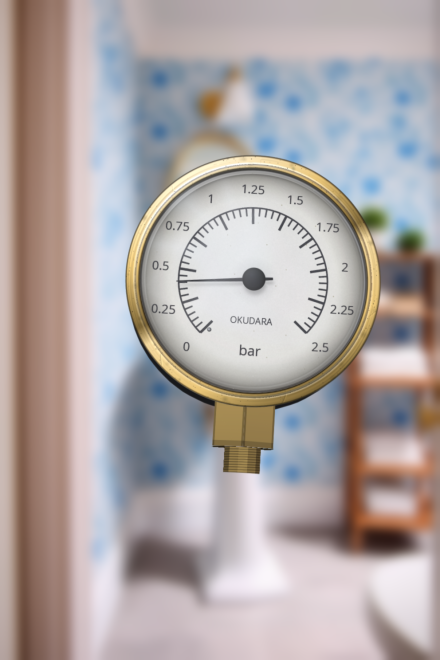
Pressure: 0.4 bar
